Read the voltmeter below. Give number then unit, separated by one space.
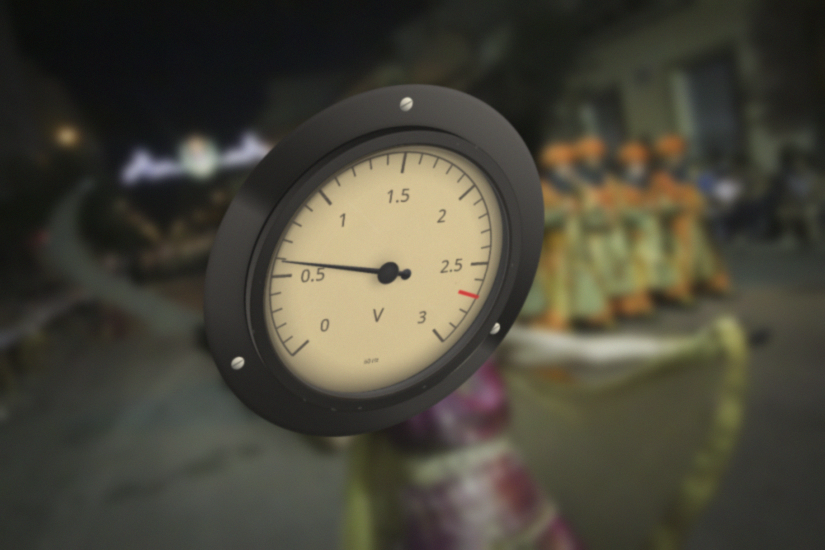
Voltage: 0.6 V
